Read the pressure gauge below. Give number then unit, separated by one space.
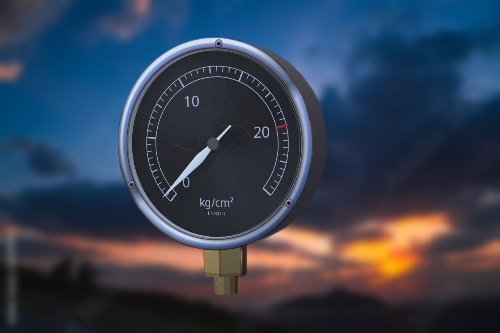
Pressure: 0.5 kg/cm²
